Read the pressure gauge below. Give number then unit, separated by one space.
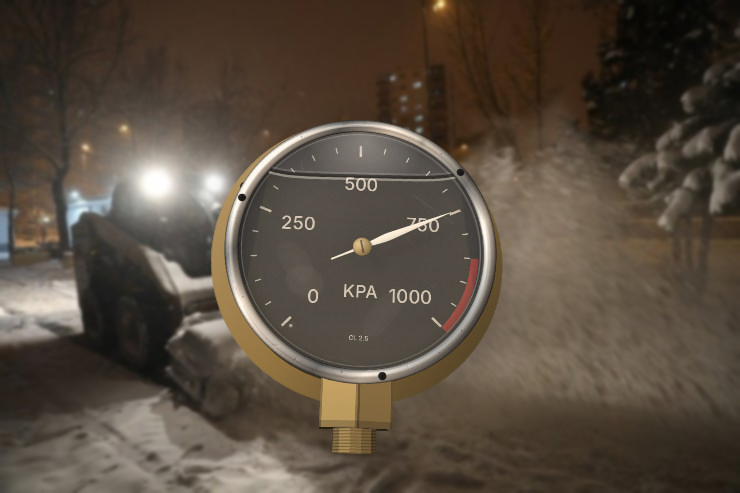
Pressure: 750 kPa
